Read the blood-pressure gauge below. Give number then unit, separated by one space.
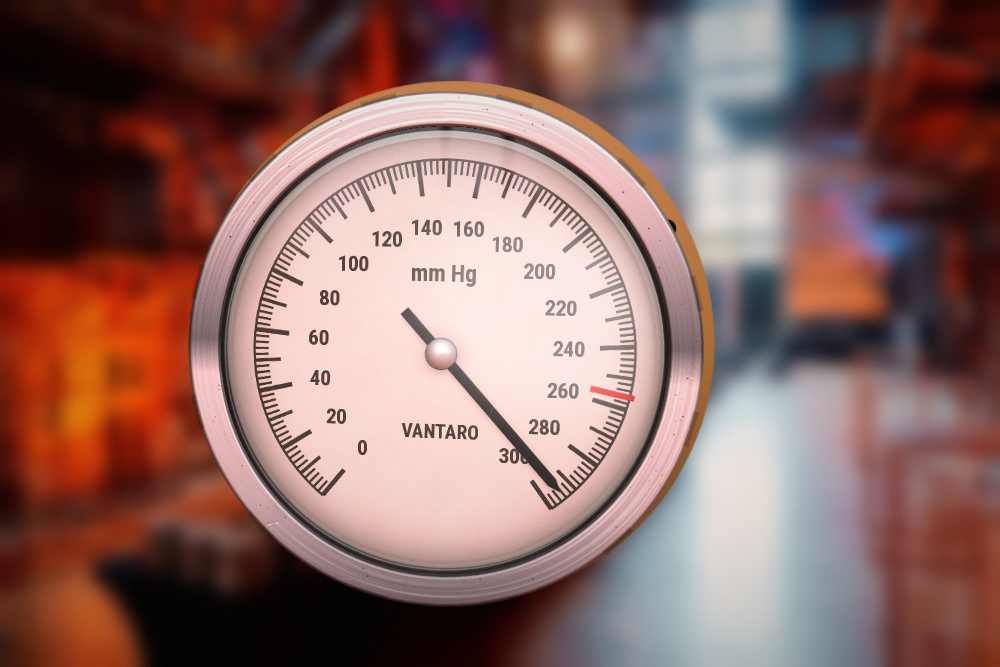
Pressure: 294 mmHg
